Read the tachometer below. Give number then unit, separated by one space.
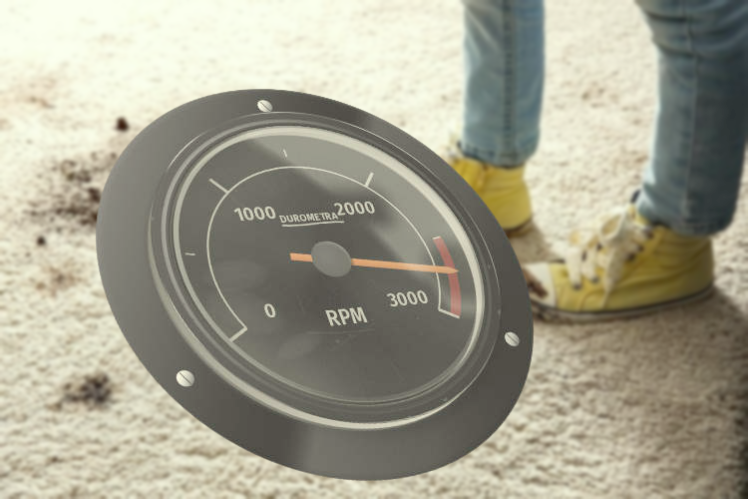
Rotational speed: 2750 rpm
